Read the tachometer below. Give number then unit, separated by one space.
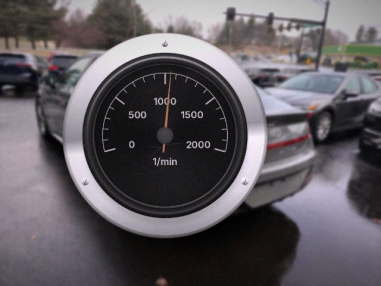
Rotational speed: 1050 rpm
